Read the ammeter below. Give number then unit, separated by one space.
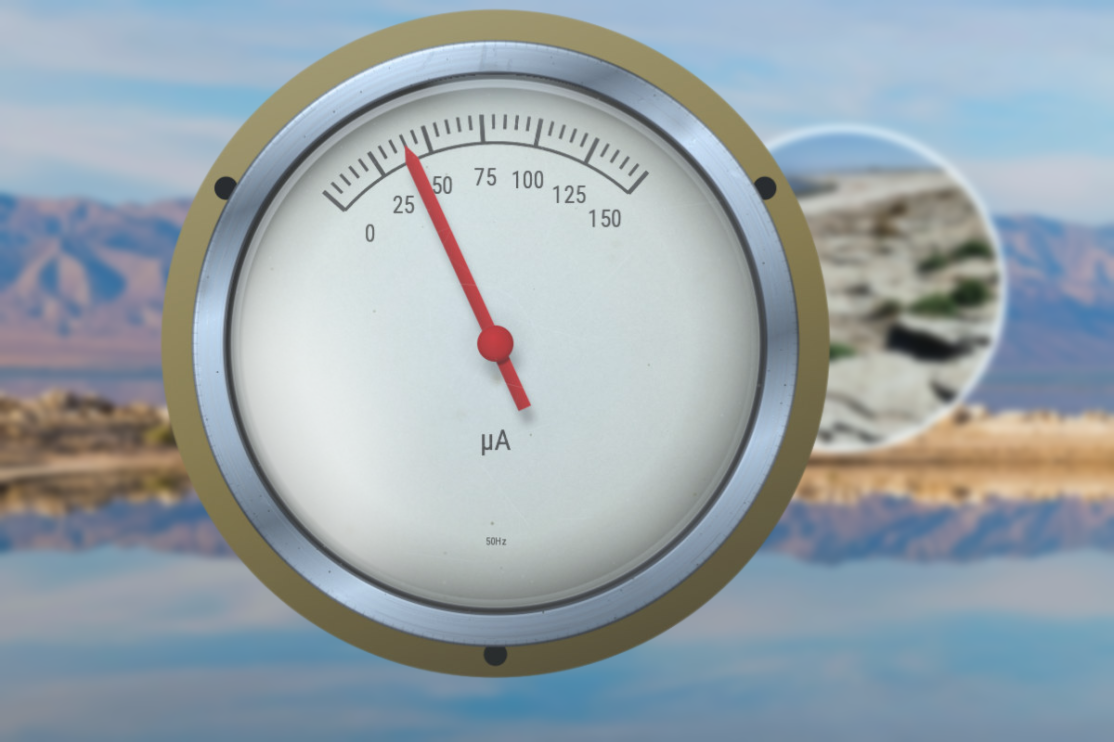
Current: 40 µA
